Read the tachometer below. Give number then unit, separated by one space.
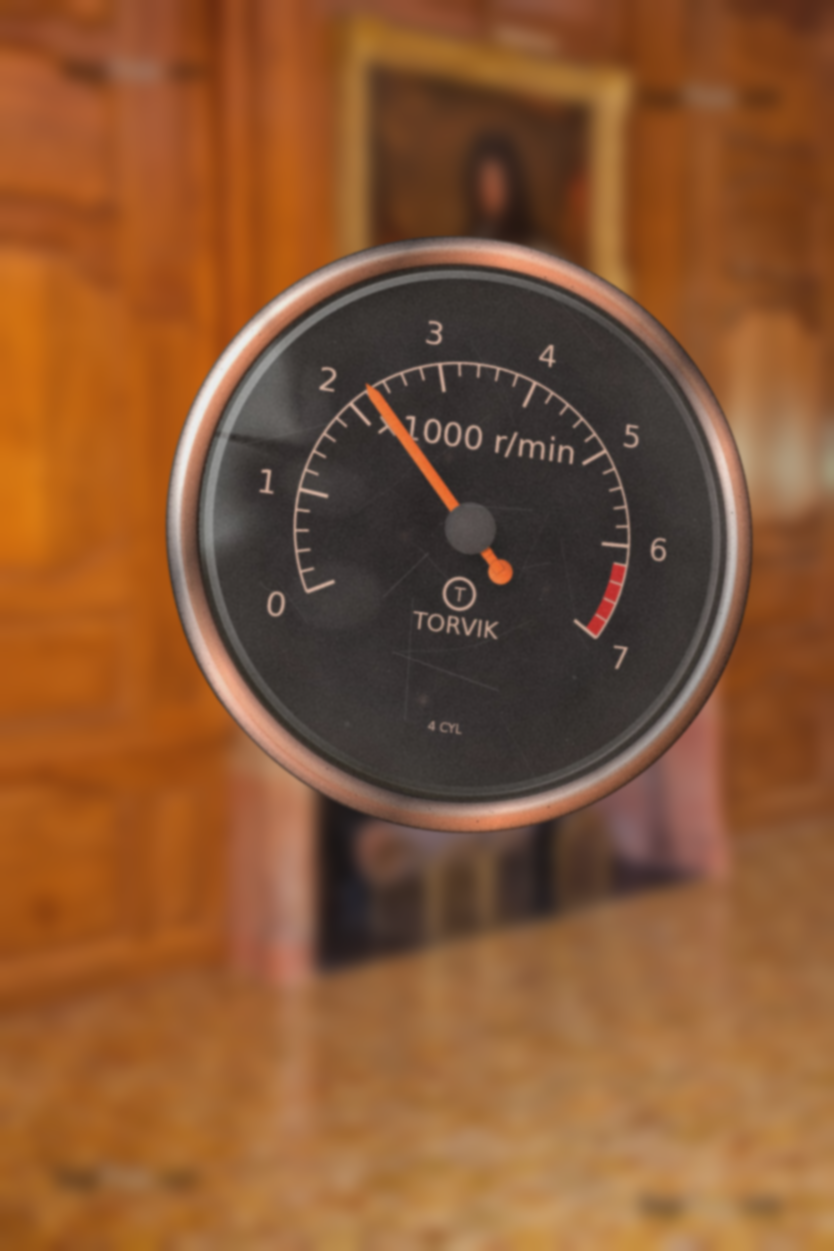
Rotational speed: 2200 rpm
